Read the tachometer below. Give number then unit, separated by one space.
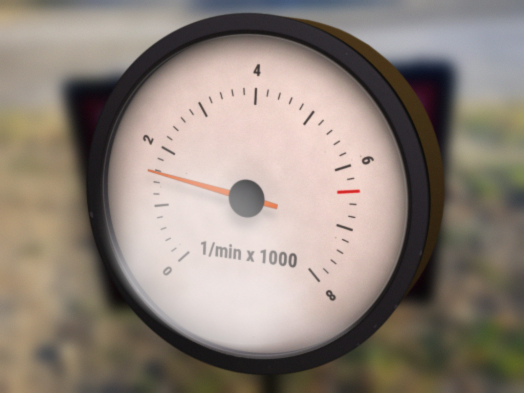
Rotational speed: 1600 rpm
